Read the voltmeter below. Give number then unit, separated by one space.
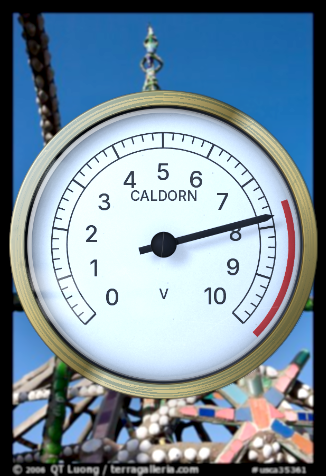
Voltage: 7.8 V
